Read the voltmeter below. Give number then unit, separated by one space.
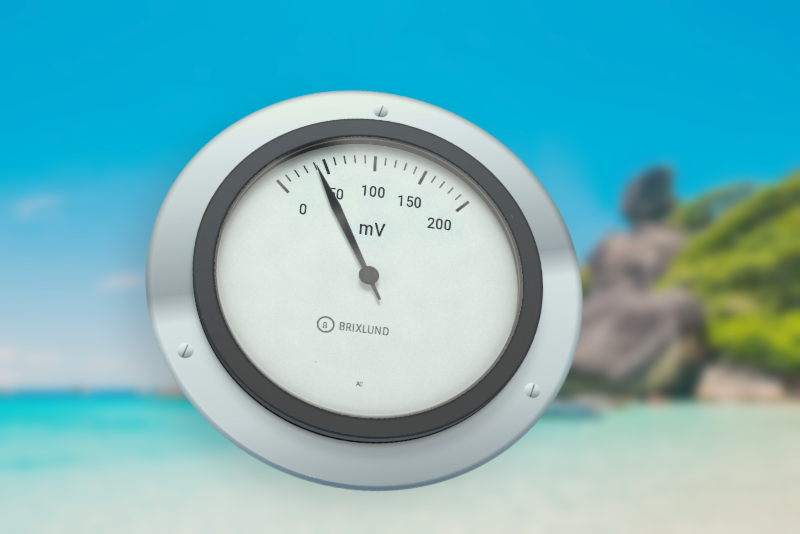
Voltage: 40 mV
